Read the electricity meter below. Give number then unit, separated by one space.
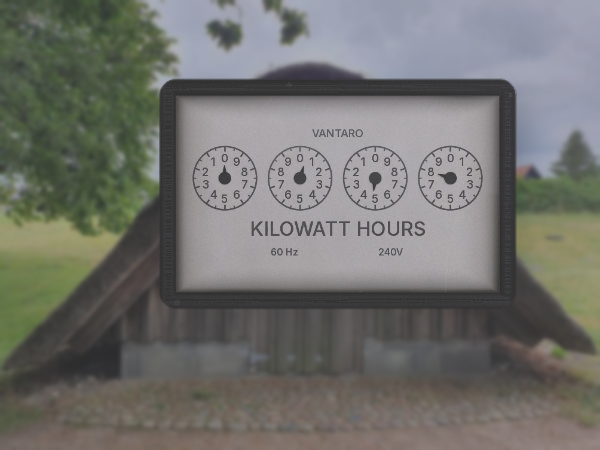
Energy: 48 kWh
